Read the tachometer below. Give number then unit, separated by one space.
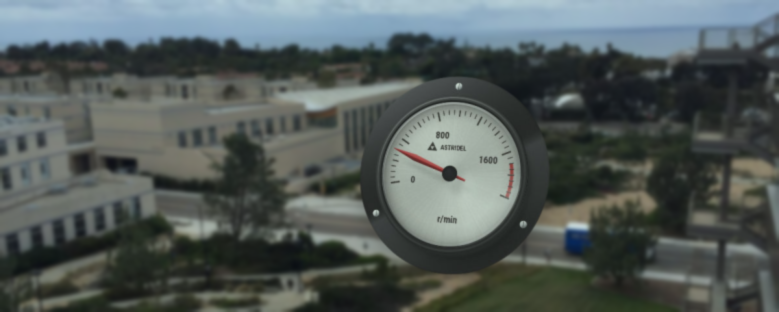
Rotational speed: 300 rpm
